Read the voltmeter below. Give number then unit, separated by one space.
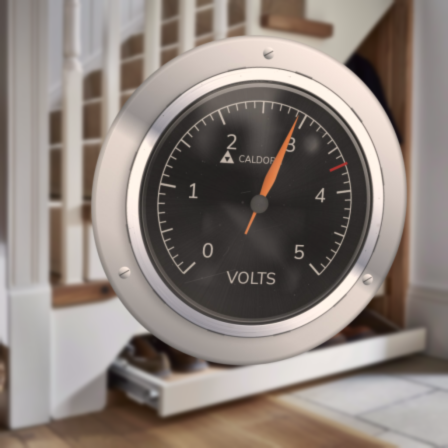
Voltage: 2.9 V
